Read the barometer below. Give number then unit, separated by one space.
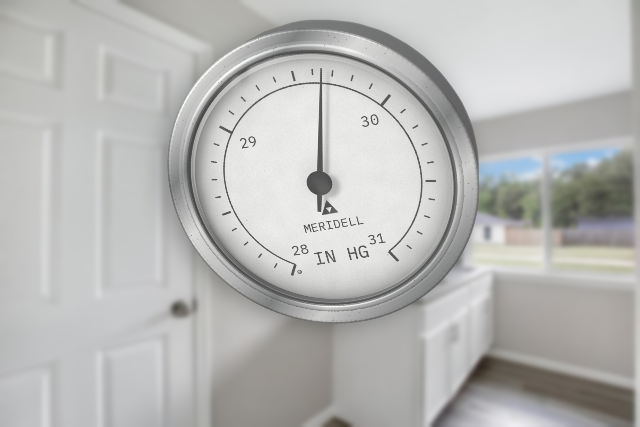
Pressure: 29.65 inHg
